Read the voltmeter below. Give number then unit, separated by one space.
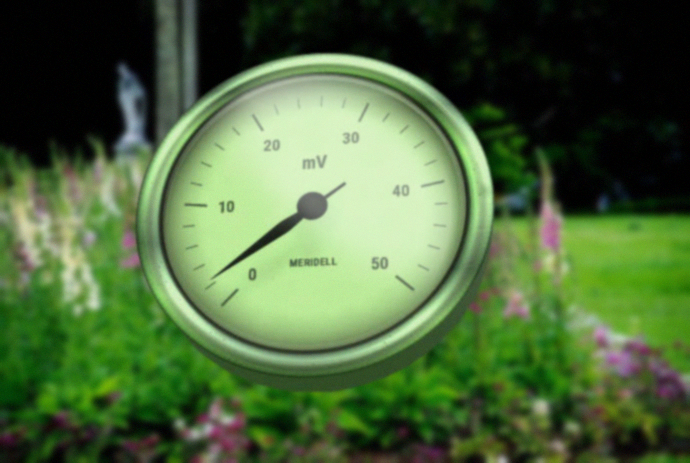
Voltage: 2 mV
